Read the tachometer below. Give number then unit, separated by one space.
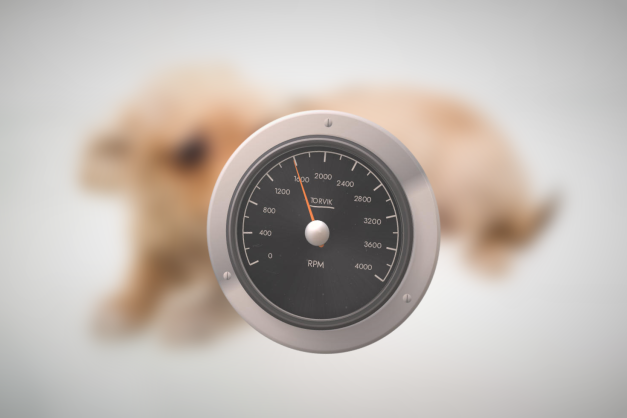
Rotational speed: 1600 rpm
